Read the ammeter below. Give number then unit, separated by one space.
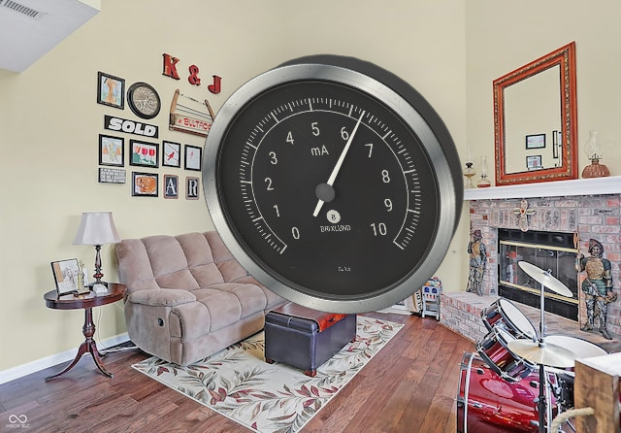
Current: 6.3 mA
